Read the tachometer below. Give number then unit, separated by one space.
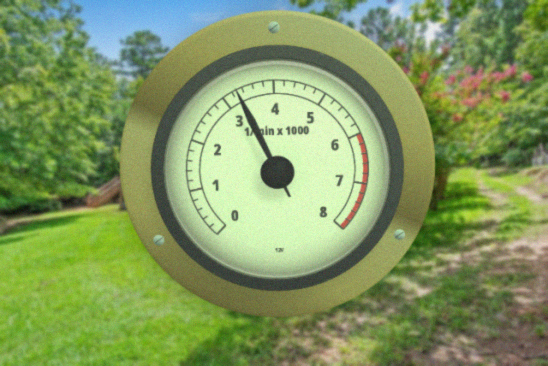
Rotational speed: 3300 rpm
